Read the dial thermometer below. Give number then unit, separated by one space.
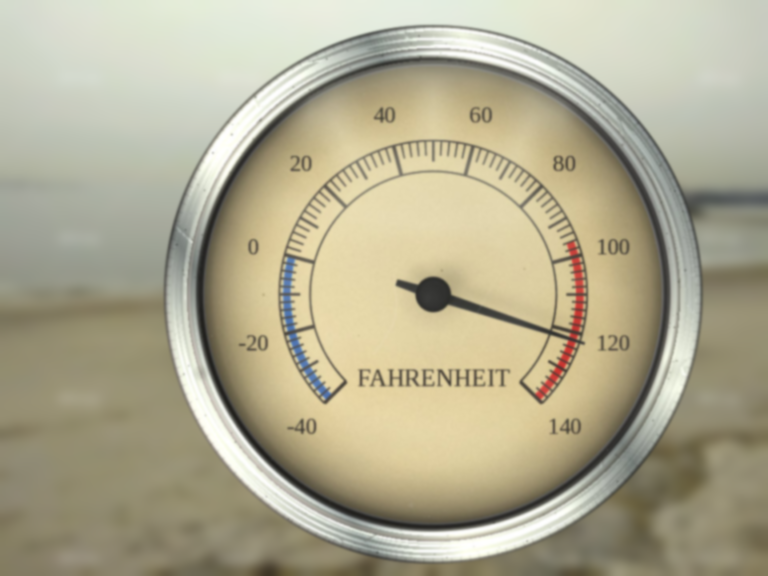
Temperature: 122 °F
